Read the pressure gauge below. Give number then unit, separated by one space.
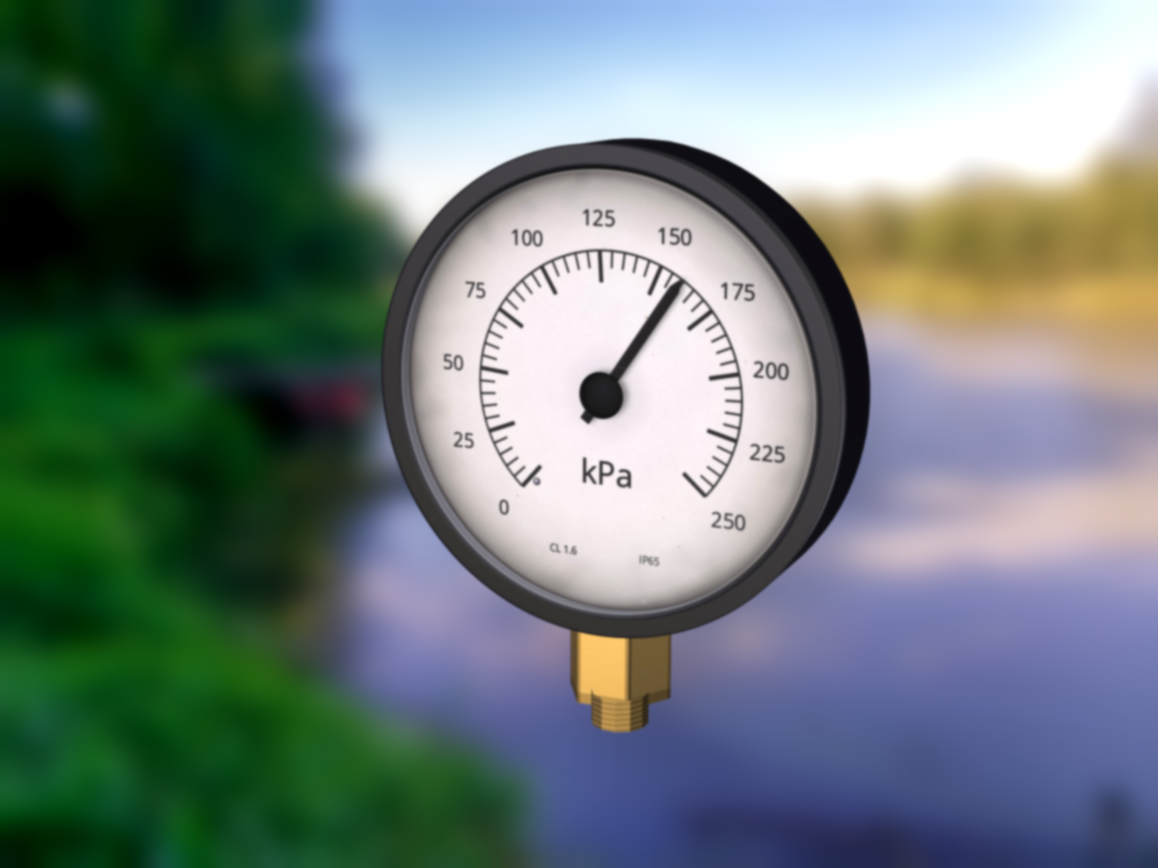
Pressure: 160 kPa
